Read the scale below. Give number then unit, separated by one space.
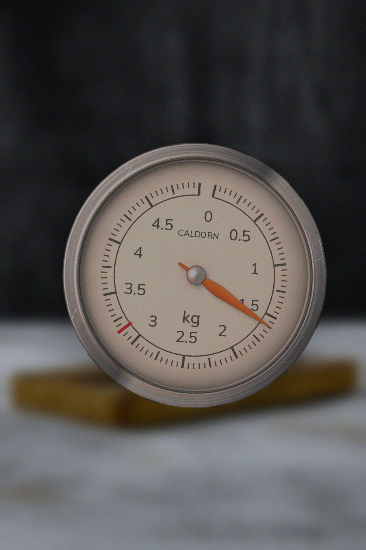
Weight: 1.6 kg
